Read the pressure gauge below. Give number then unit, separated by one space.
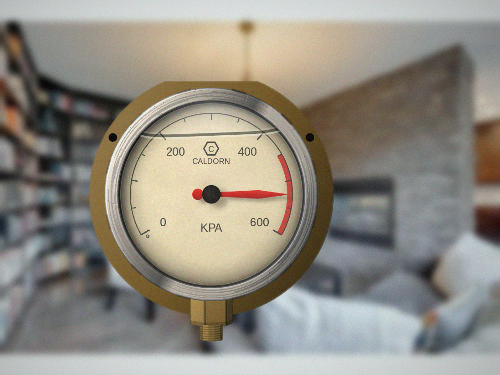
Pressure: 525 kPa
